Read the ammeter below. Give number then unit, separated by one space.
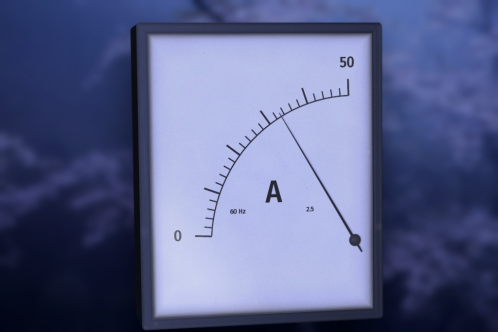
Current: 33 A
